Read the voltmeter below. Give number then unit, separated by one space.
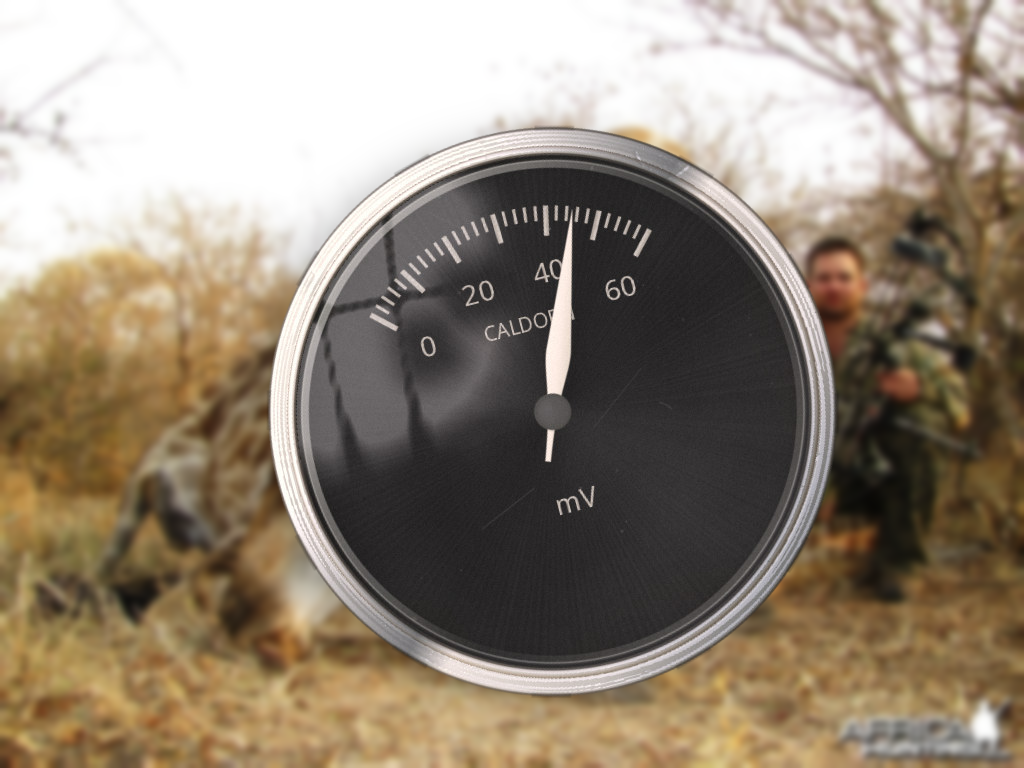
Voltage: 45 mV
